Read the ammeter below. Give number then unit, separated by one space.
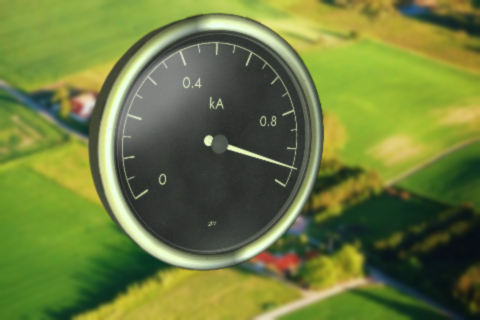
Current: 0.95 kA
